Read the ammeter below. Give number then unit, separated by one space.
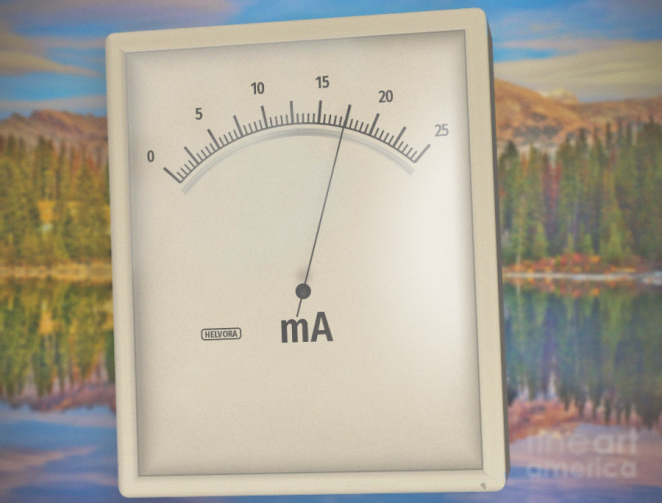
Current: 17.5 mA
